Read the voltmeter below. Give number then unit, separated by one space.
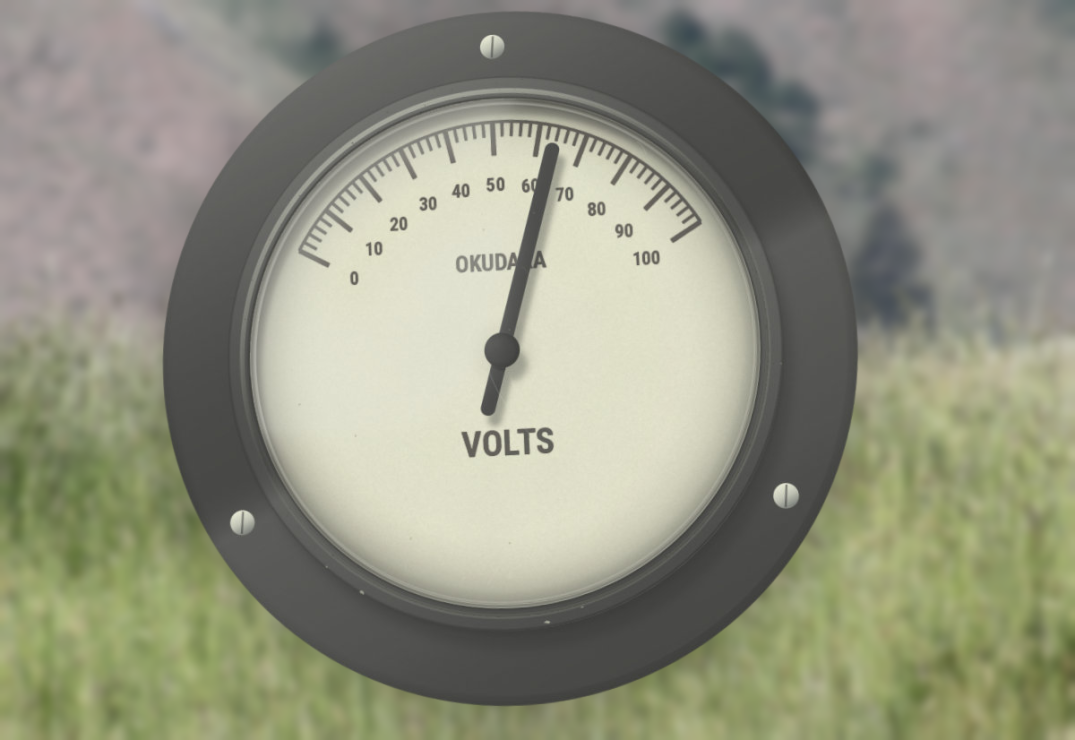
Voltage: 64 V
